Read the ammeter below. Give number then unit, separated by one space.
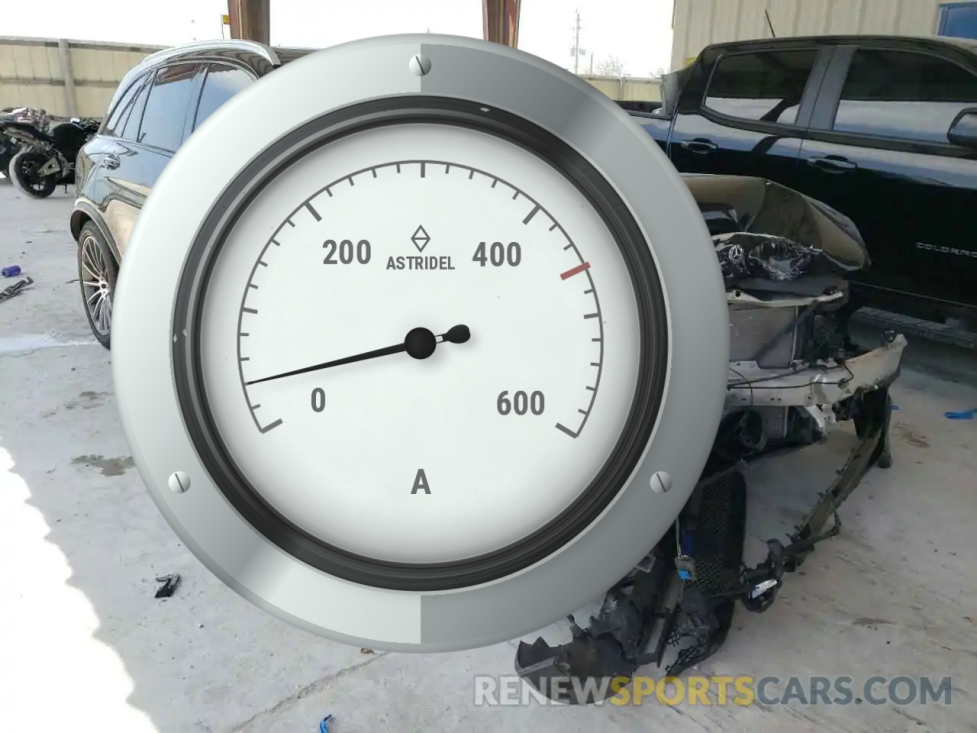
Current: 40 A
